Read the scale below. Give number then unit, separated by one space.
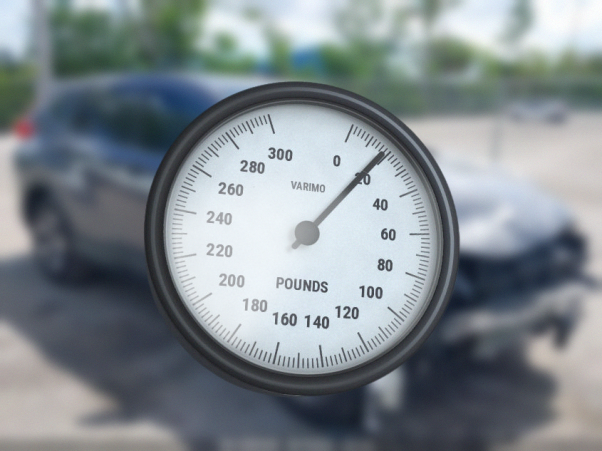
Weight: 18 lb
